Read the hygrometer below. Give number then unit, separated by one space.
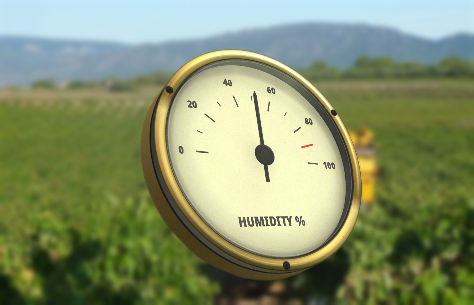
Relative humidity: 50 %
